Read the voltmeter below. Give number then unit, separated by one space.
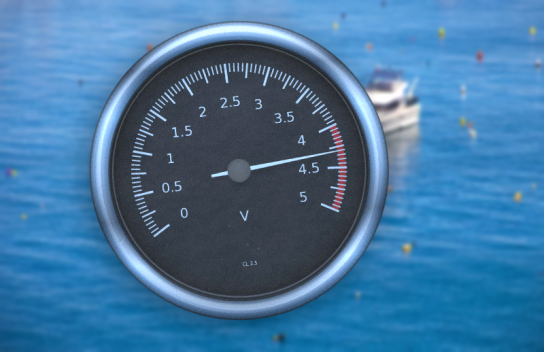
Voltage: 4.3 V
